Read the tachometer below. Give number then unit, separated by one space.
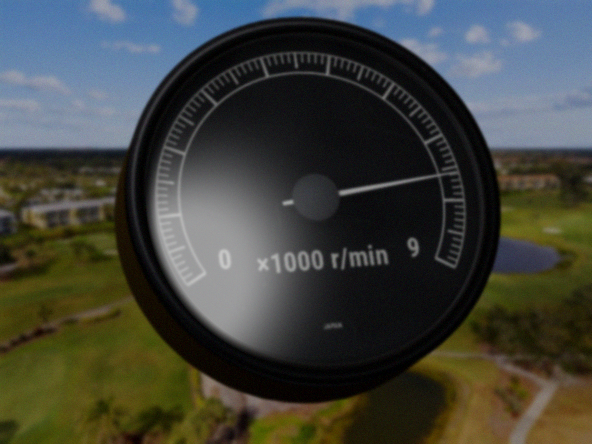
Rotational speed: 7600 rpm
